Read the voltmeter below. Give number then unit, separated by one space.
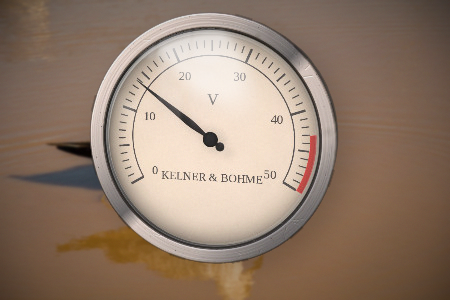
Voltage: 14 V
